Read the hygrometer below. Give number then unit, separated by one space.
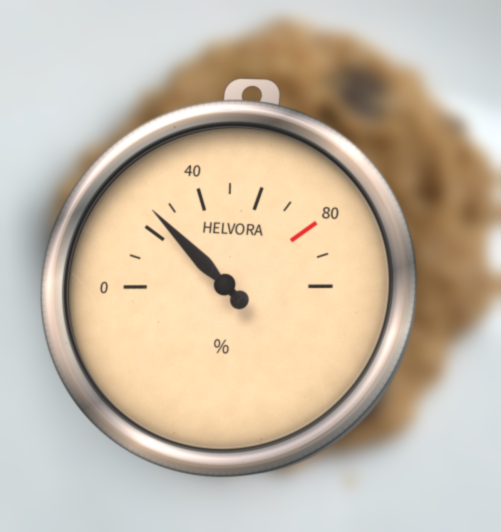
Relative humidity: 25 %
